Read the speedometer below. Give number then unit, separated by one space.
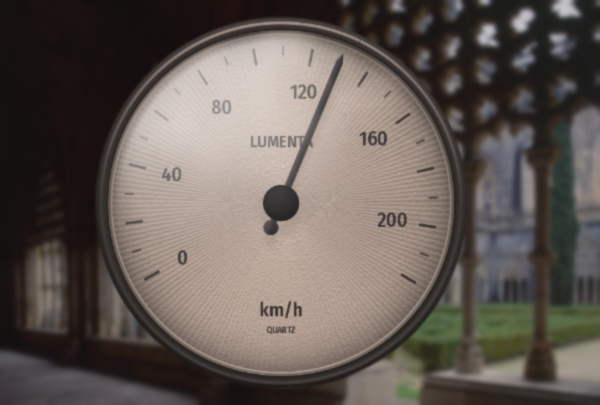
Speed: 130 km/h
